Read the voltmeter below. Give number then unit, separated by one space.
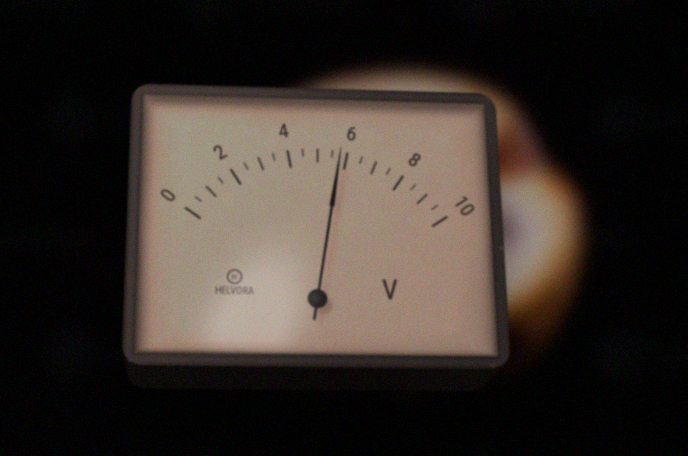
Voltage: 5.75 V
